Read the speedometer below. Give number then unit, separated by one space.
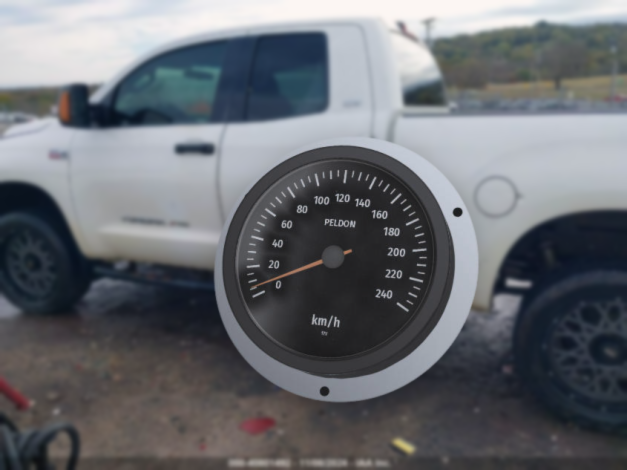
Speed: 5 km/h
